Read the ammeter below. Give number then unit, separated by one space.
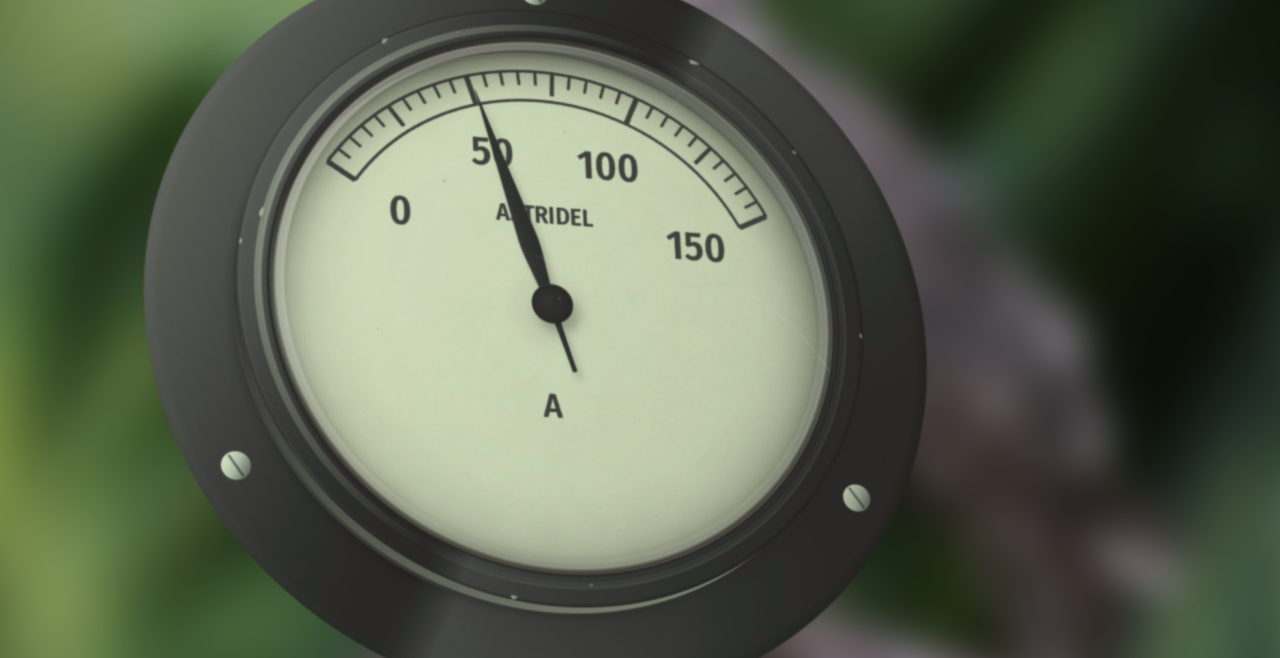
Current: 50 A
